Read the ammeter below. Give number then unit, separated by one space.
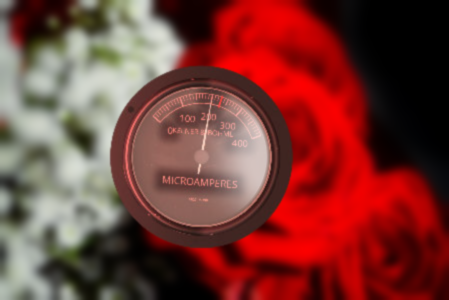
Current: 200 µA
